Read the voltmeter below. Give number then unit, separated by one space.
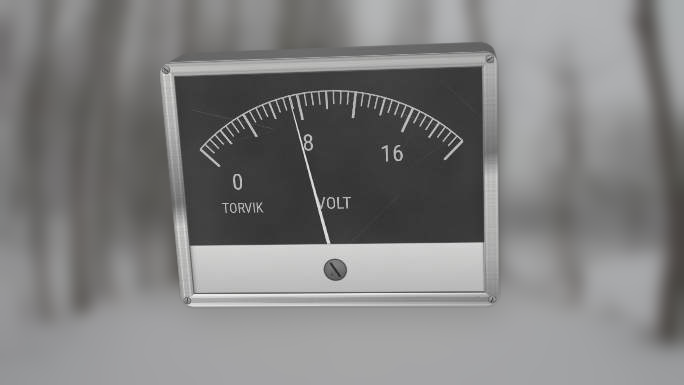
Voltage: 7.5 V
